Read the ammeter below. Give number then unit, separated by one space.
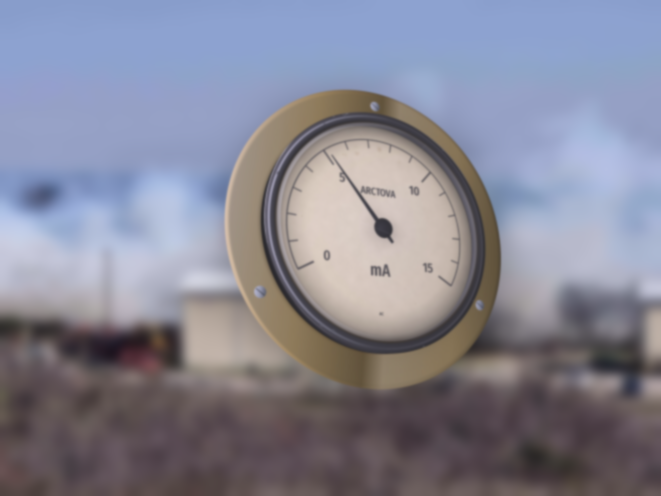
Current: 5 mA
